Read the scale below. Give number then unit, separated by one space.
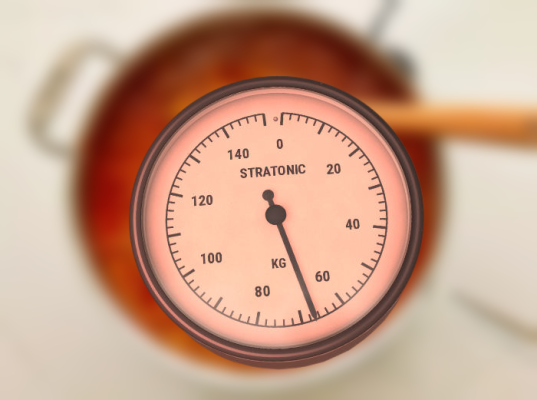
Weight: 67 kg
